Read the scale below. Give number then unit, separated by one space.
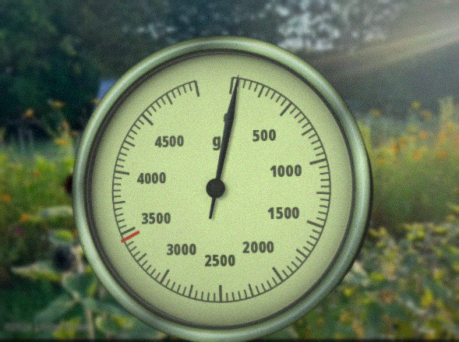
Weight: 50 g
